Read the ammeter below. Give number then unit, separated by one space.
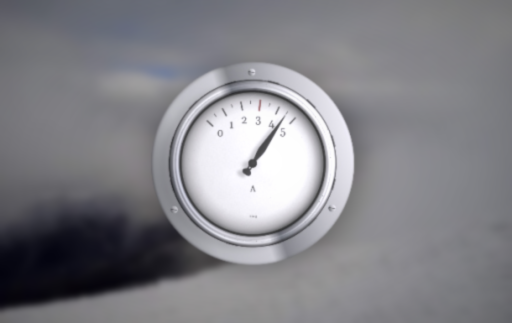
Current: 4.5 A
